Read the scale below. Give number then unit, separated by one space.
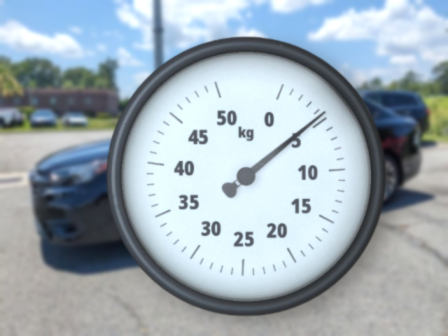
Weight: 4.5 kg
